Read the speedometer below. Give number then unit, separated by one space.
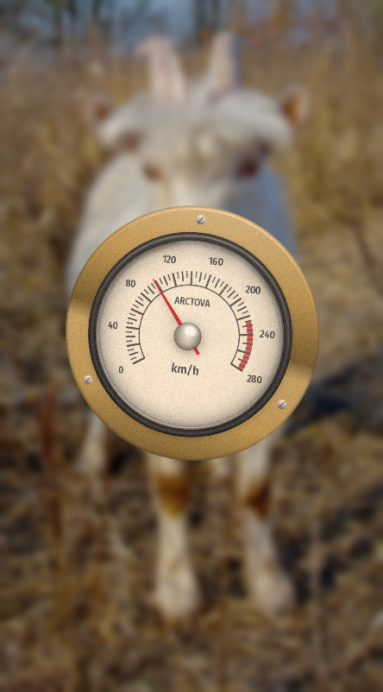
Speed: 100 km/h
